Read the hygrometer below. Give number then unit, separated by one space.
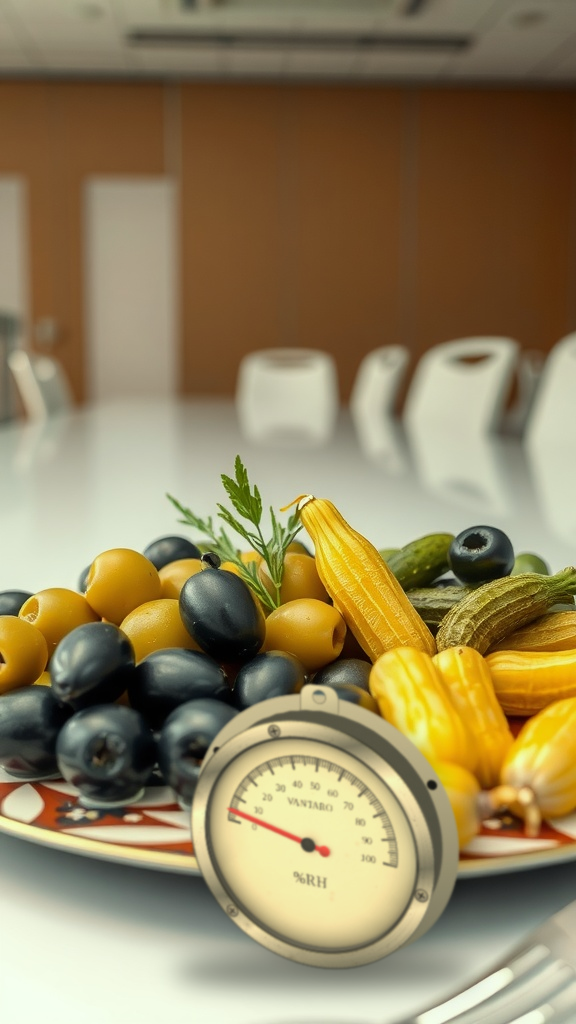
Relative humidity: 5 %
